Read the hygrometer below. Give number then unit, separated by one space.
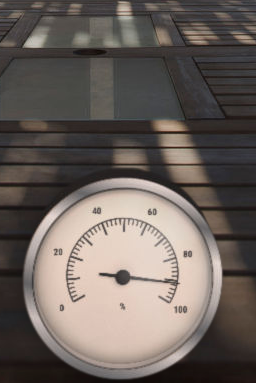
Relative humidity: 90 %
